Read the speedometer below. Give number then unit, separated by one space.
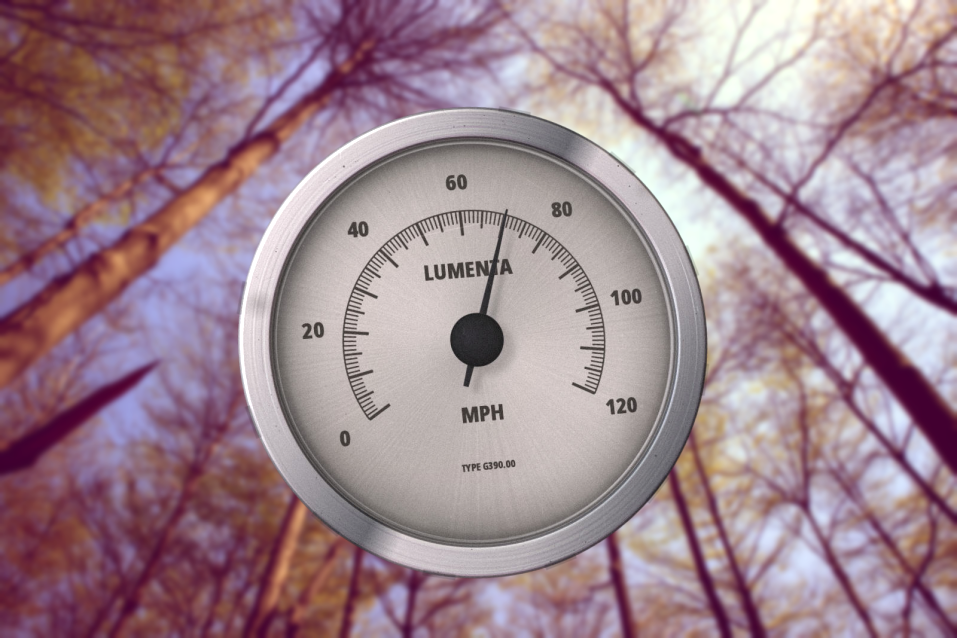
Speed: 70 mph
